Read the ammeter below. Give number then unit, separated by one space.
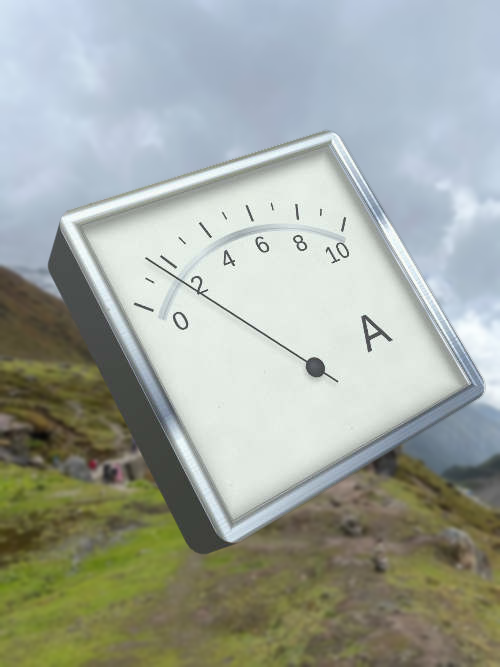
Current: 1.5 A
